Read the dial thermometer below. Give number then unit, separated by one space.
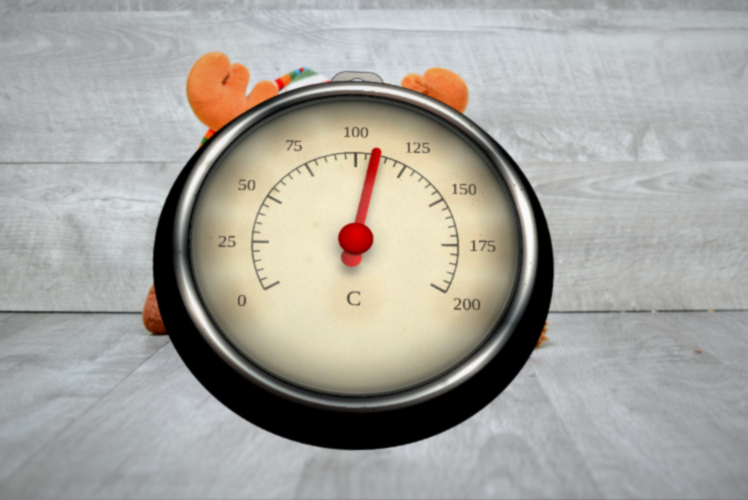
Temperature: 110 °C
